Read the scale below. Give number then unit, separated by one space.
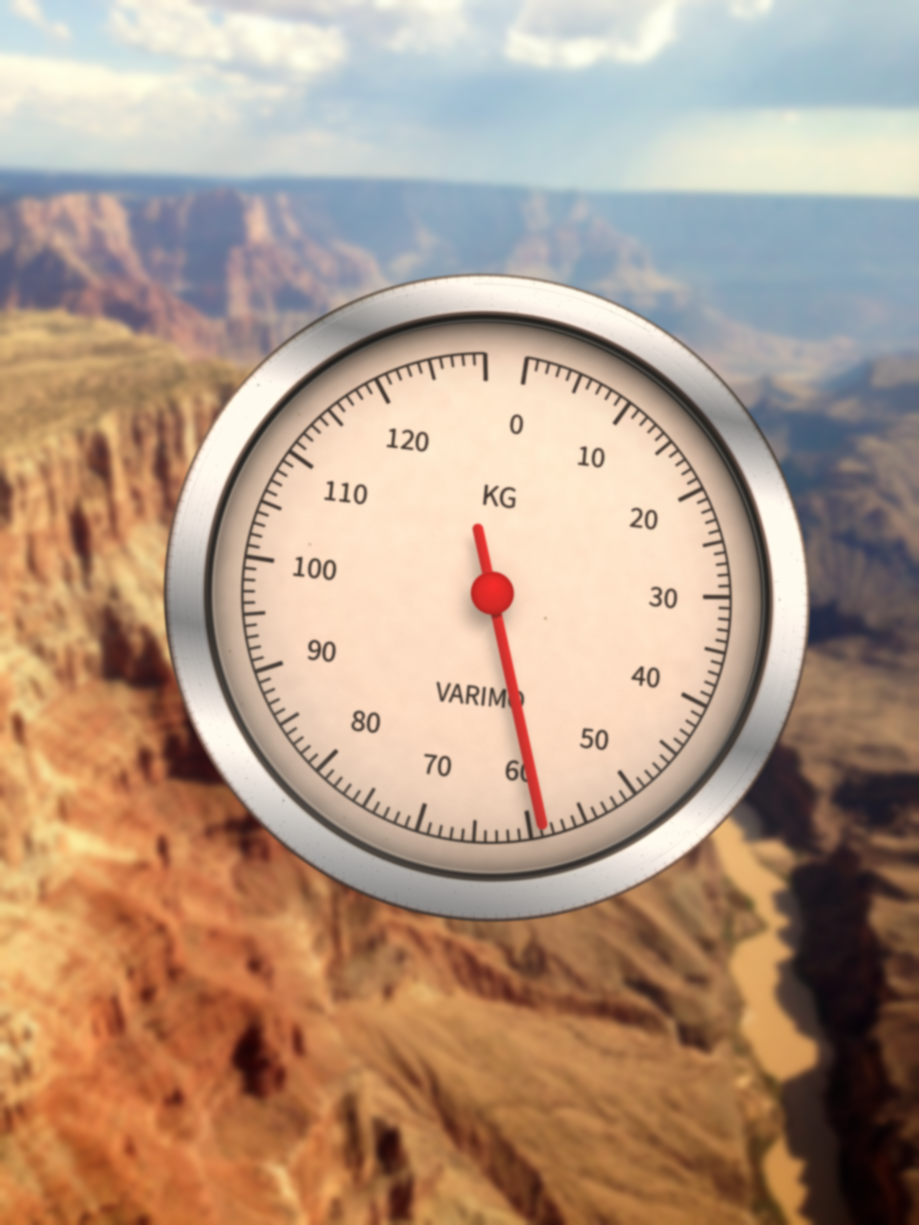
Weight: 59 kg
